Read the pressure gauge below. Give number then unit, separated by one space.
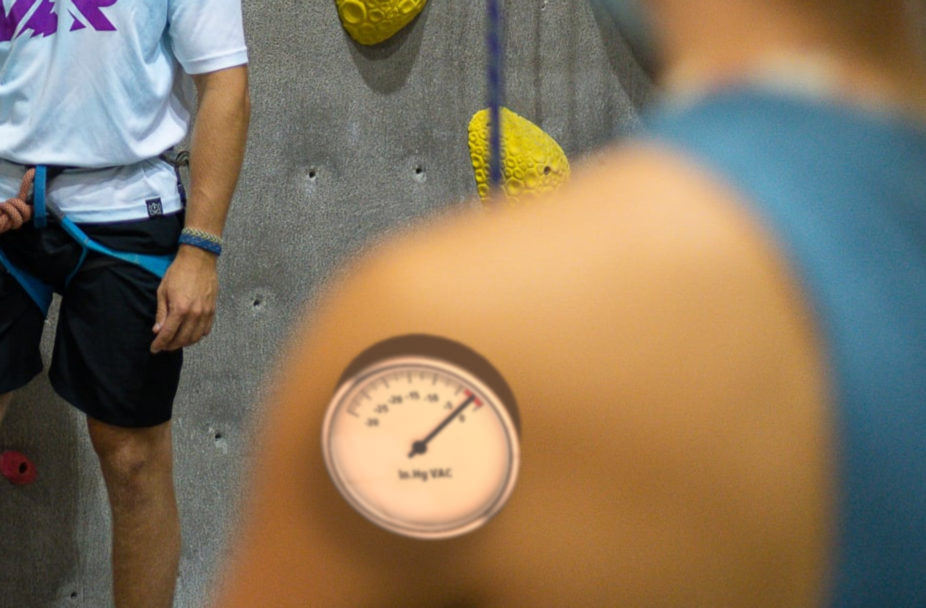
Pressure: -2.5 inHg
